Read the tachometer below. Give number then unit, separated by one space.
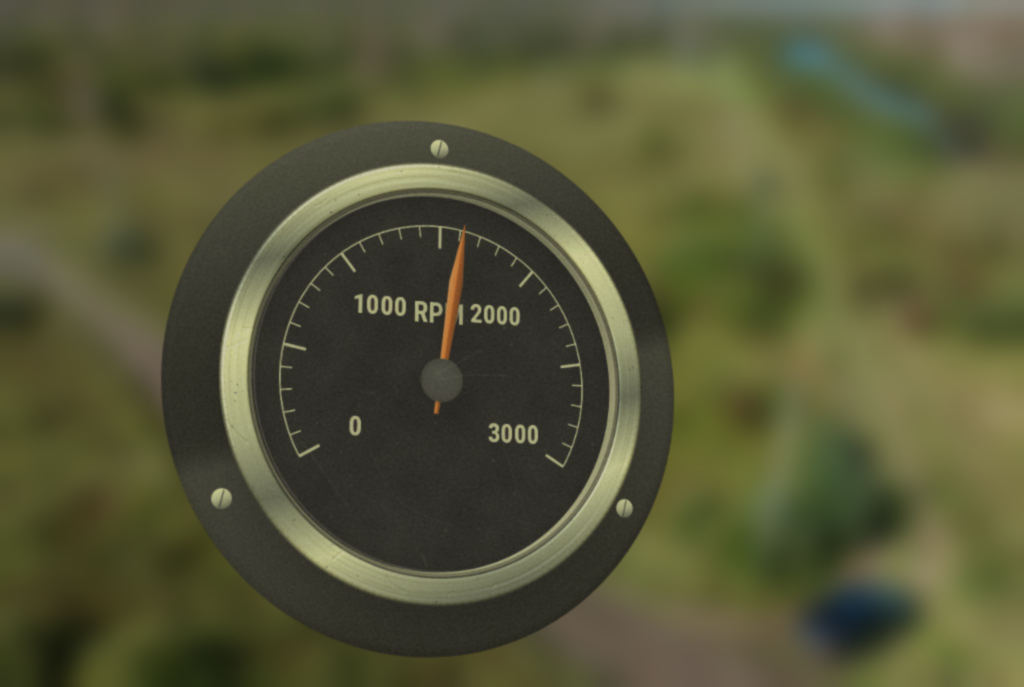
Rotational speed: 1600 rpm
